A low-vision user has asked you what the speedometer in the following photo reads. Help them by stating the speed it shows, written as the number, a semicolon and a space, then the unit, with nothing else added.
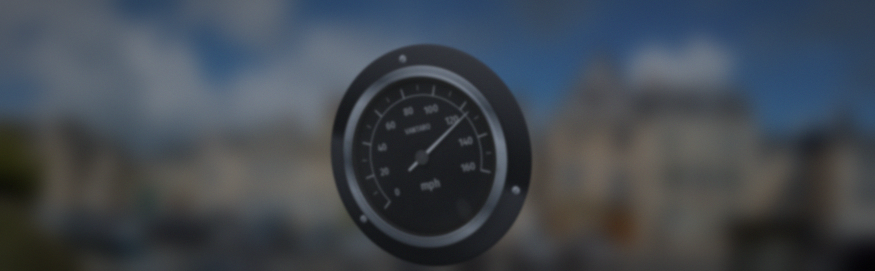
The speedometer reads 125; mph
